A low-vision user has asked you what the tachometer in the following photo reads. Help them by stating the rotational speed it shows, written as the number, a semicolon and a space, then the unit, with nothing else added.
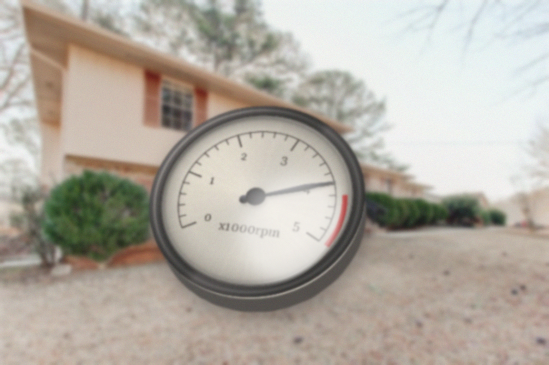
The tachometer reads 4000; rpm
